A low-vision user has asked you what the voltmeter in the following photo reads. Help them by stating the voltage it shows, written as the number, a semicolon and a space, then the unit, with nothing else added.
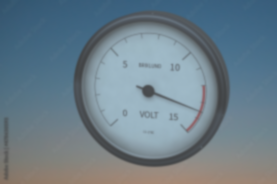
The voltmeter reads 13.5; V
